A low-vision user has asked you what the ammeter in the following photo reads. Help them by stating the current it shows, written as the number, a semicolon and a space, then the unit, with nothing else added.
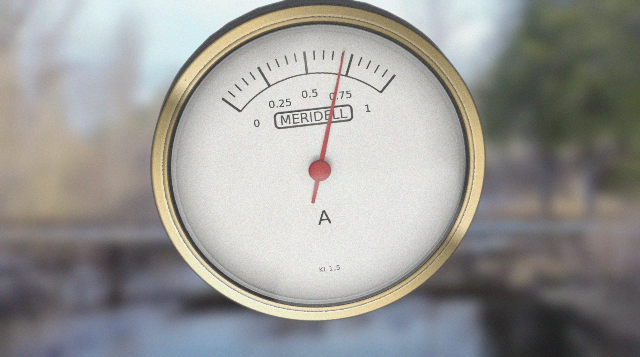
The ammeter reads 0.7; A
